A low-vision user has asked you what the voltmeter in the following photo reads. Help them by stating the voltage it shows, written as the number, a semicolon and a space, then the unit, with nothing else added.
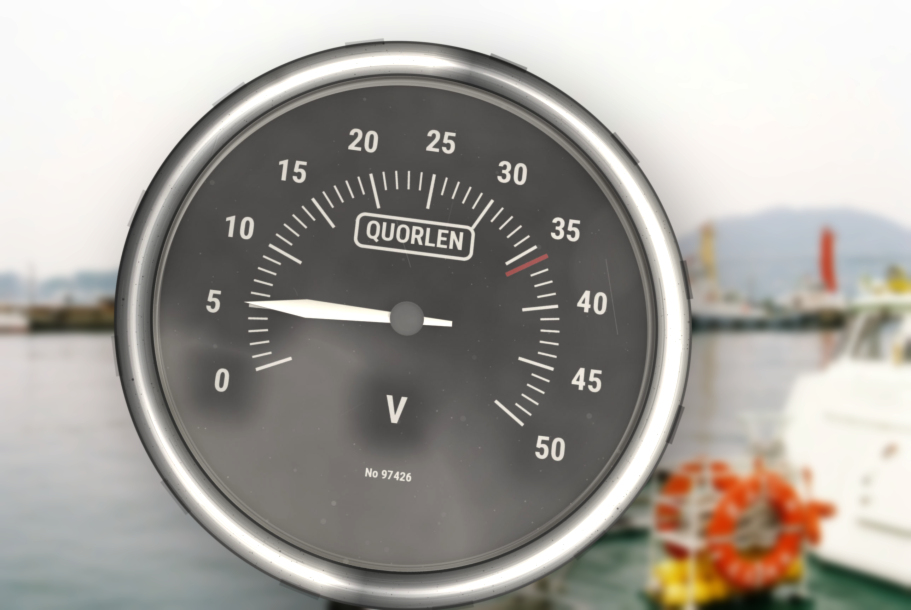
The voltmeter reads 5; V
